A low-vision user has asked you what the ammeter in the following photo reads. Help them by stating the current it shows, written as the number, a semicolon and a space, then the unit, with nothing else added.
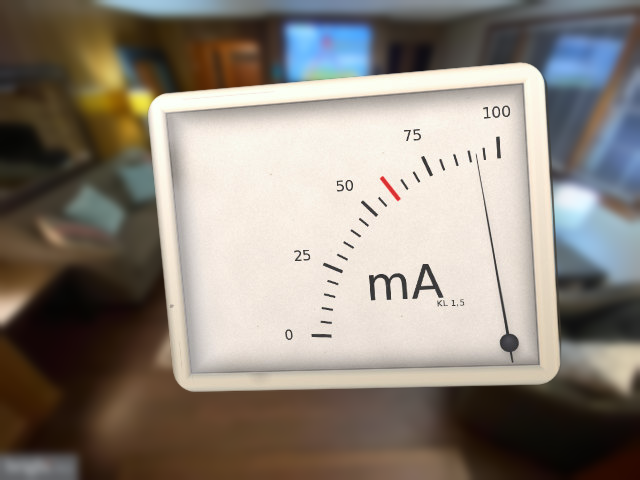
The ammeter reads 92.5; mA
